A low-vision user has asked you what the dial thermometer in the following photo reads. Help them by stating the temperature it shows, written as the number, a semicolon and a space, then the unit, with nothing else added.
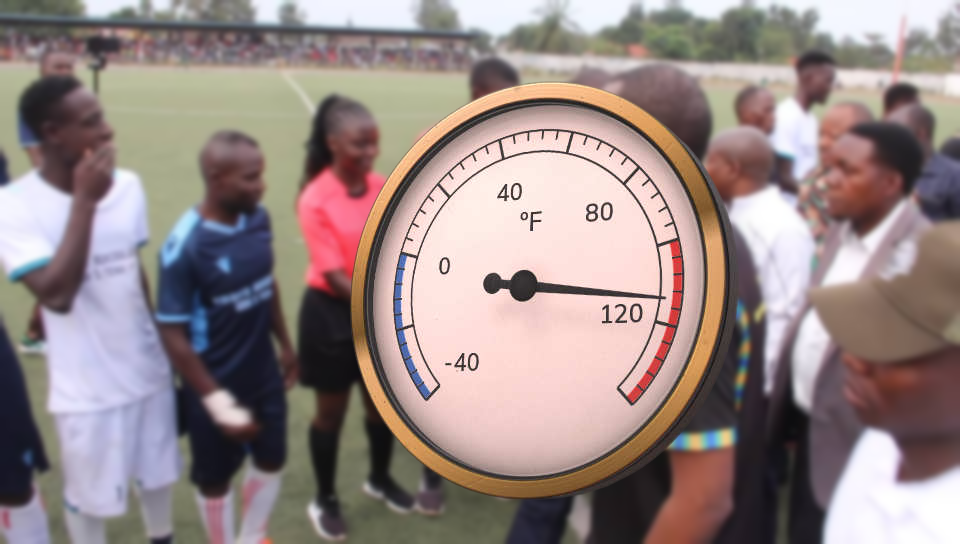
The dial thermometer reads 114; °F
